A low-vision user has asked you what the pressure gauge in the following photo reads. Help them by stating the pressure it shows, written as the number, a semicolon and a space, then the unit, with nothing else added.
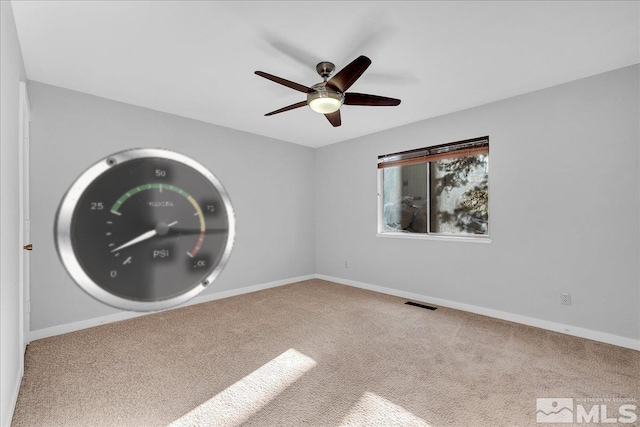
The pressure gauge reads 7.5; psi
